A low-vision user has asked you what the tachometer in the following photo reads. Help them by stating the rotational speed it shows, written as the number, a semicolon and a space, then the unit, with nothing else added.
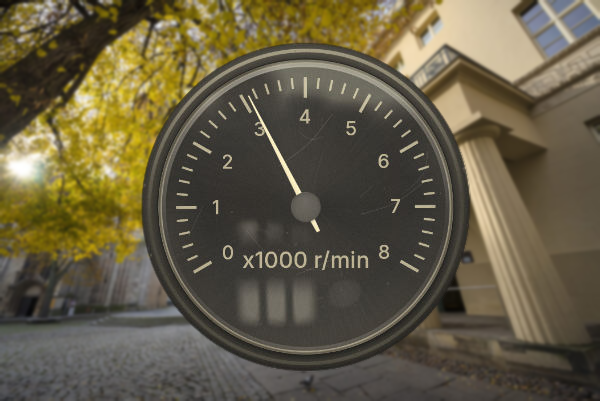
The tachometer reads 3100; rpm
